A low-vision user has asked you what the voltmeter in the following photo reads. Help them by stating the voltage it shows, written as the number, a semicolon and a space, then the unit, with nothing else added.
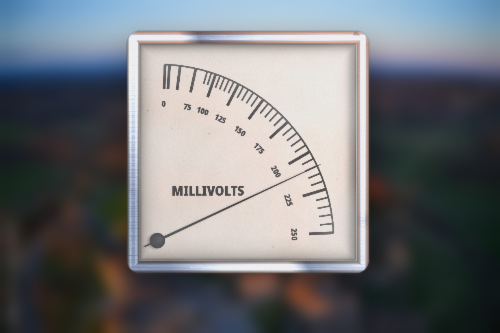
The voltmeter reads 210; mV
